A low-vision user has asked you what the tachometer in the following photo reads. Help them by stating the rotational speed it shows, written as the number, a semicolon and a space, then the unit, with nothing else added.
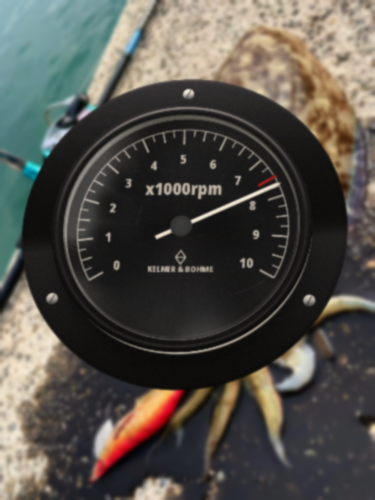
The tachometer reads 7750; rpm
